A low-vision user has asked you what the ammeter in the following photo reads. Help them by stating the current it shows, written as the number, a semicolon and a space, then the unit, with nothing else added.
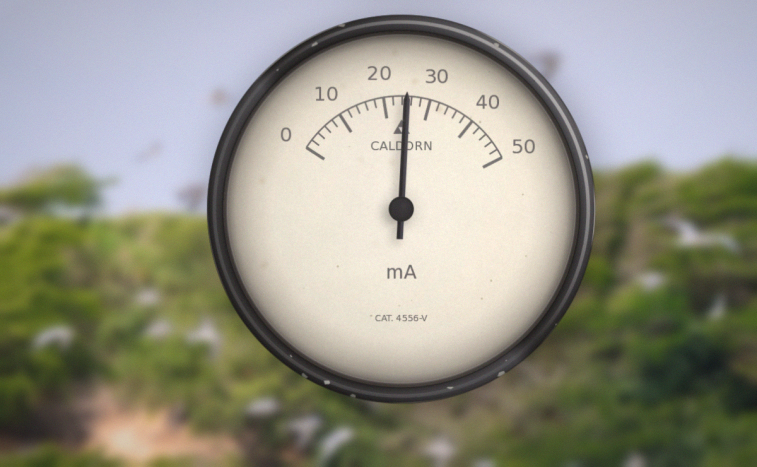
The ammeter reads 25; mA
